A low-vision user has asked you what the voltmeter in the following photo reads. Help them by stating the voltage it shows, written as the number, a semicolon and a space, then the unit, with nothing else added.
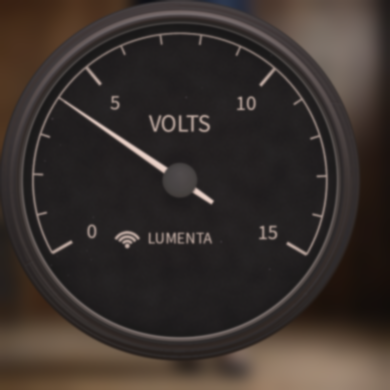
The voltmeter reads 4; V
